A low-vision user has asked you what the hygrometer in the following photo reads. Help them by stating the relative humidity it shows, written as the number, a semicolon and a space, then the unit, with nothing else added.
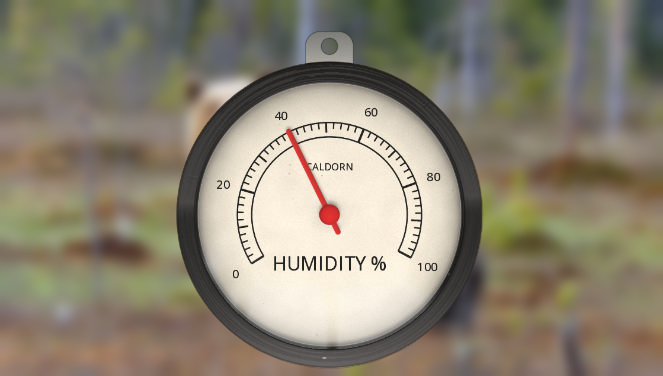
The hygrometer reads 40; %
